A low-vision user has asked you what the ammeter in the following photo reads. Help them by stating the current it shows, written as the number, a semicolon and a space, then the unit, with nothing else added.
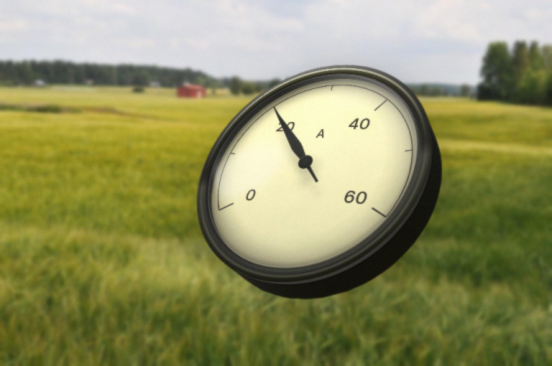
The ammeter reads 20; A
